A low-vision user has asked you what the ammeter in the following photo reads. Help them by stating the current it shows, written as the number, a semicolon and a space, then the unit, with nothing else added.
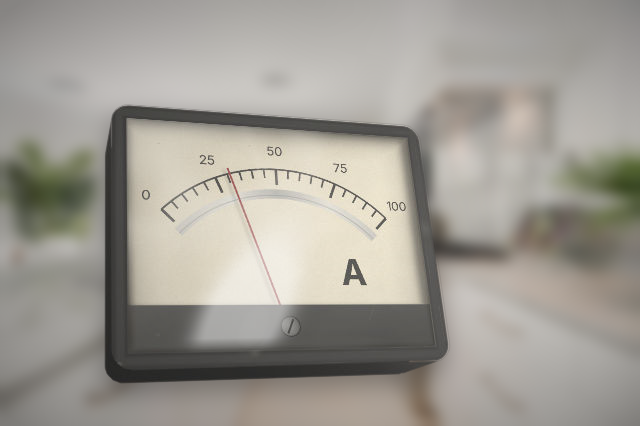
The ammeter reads 30; A
